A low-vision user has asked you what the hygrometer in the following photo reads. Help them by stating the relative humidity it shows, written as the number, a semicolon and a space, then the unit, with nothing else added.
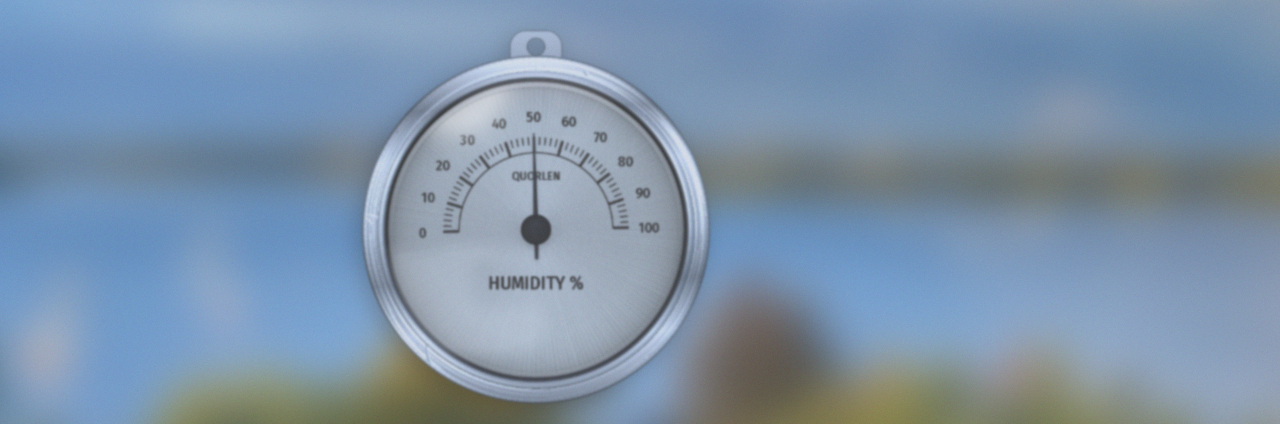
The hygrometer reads 50; %
